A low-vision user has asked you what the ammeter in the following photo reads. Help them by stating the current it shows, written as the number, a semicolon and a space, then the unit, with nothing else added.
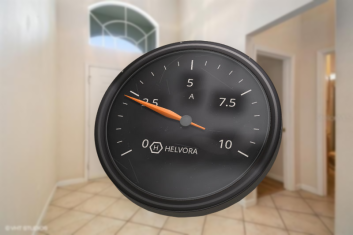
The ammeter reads 2.25; A
